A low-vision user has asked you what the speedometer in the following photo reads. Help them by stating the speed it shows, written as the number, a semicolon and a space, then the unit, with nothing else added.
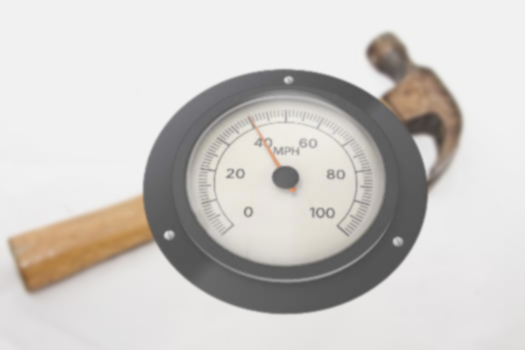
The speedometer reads 40; mph
